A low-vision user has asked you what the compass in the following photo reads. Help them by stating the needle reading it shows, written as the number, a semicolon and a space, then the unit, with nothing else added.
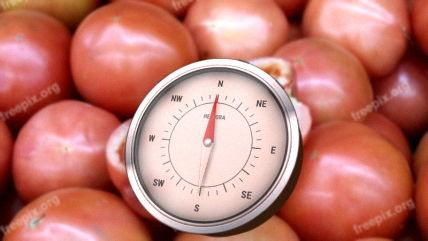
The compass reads 0; °
